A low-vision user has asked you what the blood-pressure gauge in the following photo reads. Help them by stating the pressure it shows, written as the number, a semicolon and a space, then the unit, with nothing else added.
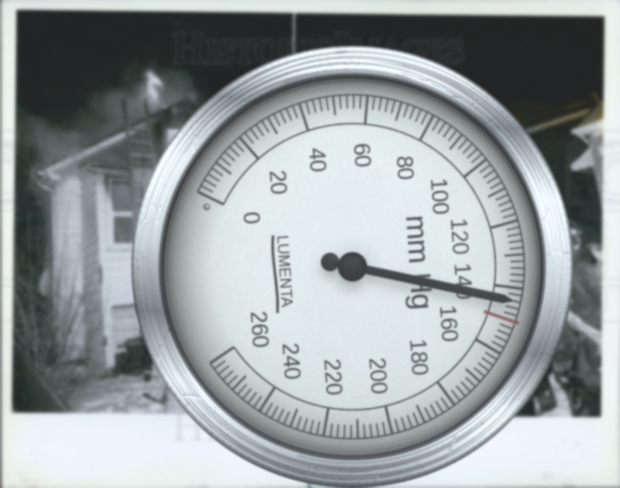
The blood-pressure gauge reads 144; mmHg
